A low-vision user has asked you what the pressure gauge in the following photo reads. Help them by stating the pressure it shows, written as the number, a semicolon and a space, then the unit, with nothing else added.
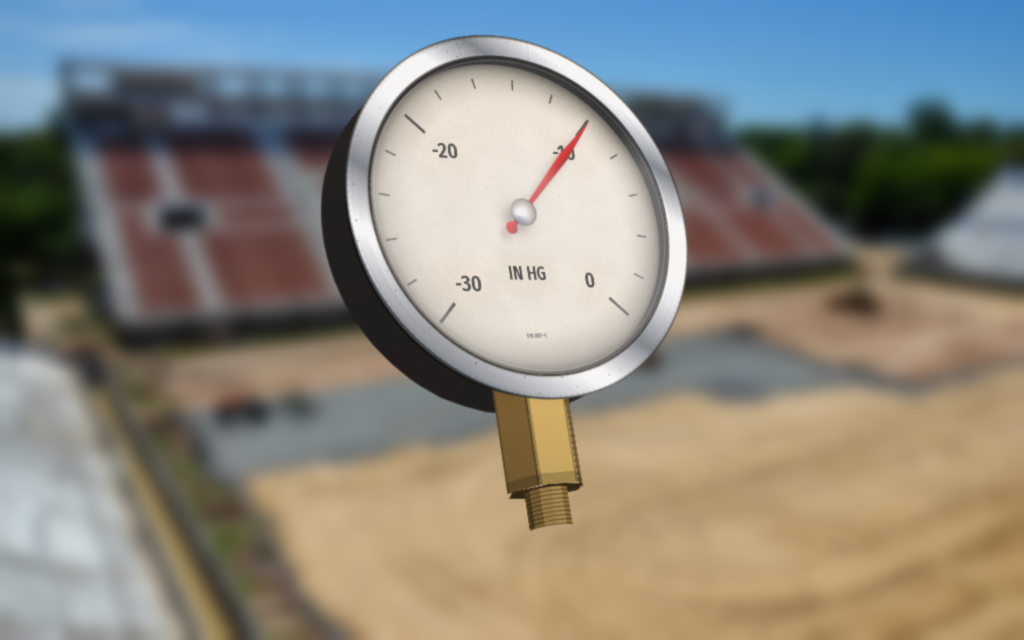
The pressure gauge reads -10; inHg
